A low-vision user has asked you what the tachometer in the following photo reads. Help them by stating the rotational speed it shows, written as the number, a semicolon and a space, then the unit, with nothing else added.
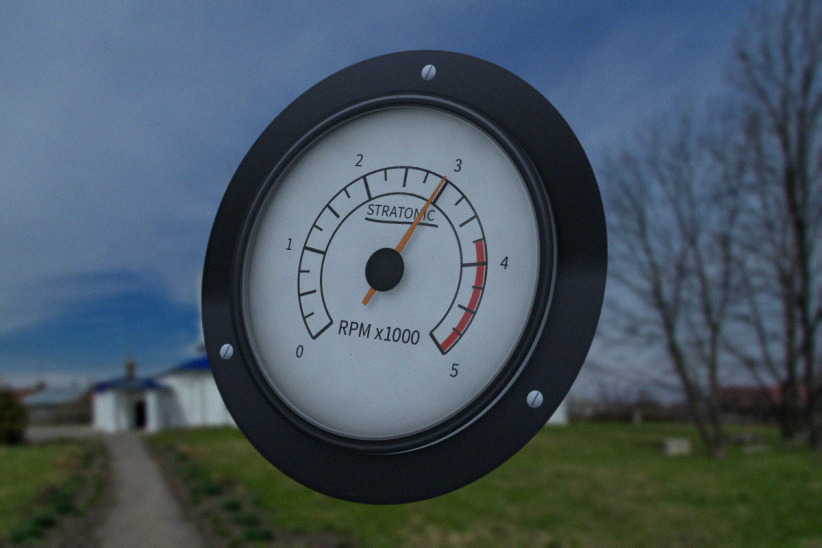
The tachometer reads 3000; rpm
